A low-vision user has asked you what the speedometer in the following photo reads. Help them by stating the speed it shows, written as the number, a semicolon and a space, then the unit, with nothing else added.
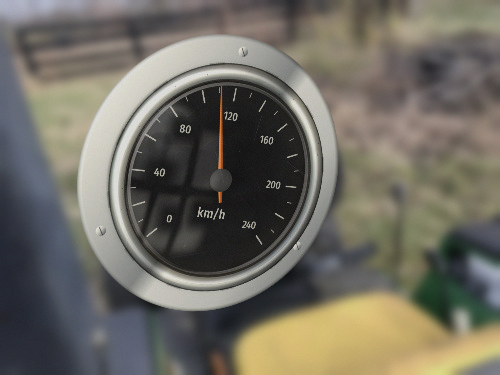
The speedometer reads 110; km/h
